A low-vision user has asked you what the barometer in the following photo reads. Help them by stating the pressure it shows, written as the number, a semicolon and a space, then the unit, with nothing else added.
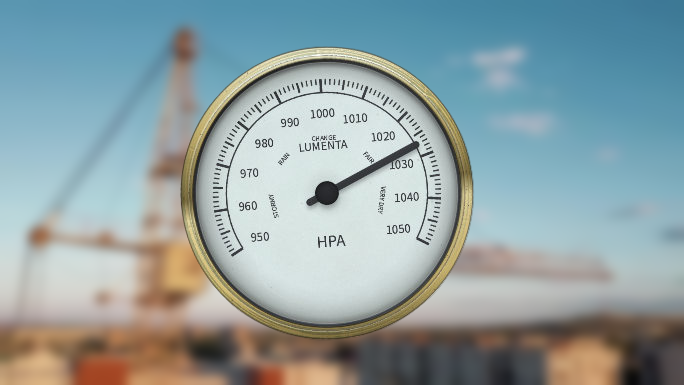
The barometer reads 1027; hPa
